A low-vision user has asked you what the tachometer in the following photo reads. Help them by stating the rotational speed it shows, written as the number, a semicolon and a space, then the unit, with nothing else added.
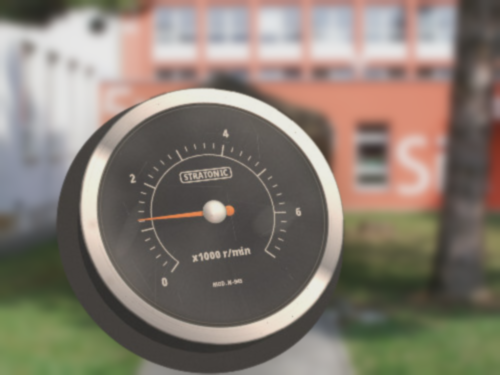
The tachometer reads 1200; rpm
